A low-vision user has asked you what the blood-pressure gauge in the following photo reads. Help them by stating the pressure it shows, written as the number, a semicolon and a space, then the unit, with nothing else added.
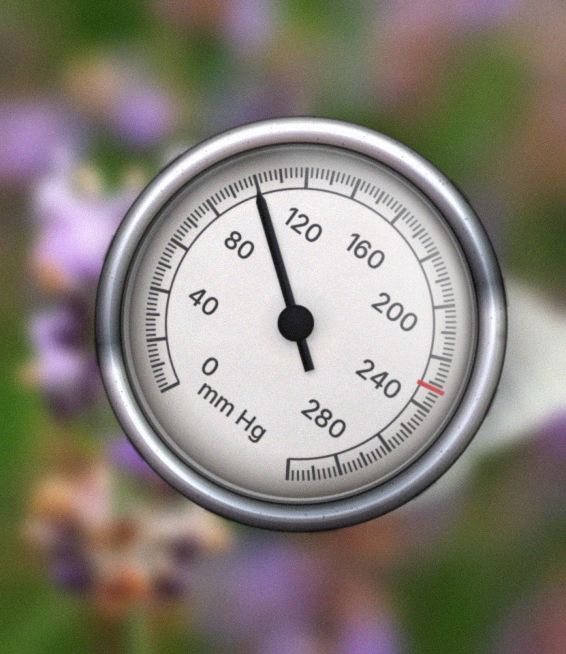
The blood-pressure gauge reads 100; mmHg
